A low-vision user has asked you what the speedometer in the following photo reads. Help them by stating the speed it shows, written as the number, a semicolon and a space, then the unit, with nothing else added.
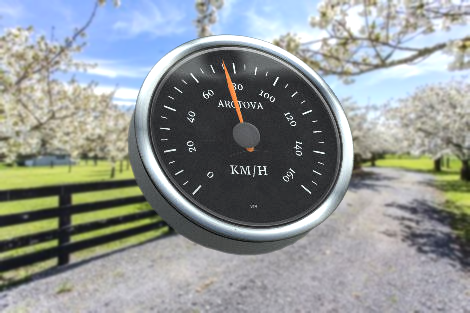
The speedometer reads 75; km/h
